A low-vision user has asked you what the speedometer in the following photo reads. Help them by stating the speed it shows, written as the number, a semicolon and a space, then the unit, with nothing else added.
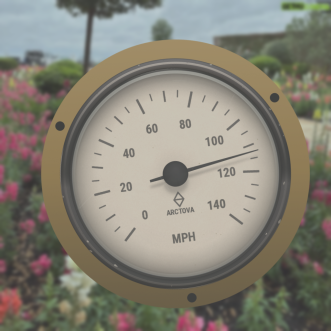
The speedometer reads 112.5; mph
